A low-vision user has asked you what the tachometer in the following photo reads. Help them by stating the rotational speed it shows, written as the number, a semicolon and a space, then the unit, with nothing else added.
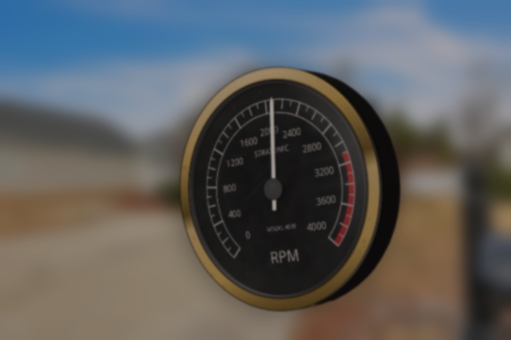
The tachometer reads 2100; rpm
